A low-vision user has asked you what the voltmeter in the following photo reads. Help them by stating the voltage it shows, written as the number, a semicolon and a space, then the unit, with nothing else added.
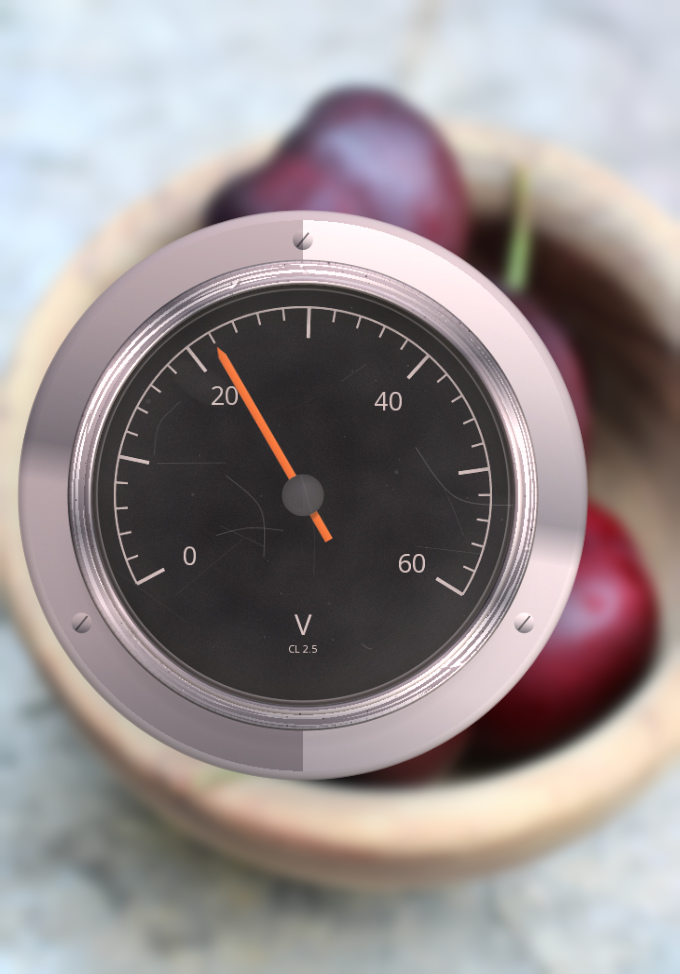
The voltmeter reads 22; V
